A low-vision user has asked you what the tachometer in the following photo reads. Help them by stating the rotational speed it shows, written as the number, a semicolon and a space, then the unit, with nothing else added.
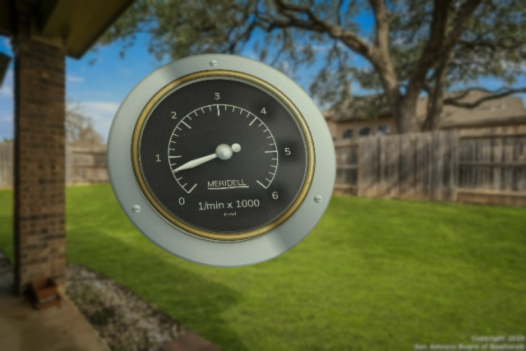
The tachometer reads 600; rpm
